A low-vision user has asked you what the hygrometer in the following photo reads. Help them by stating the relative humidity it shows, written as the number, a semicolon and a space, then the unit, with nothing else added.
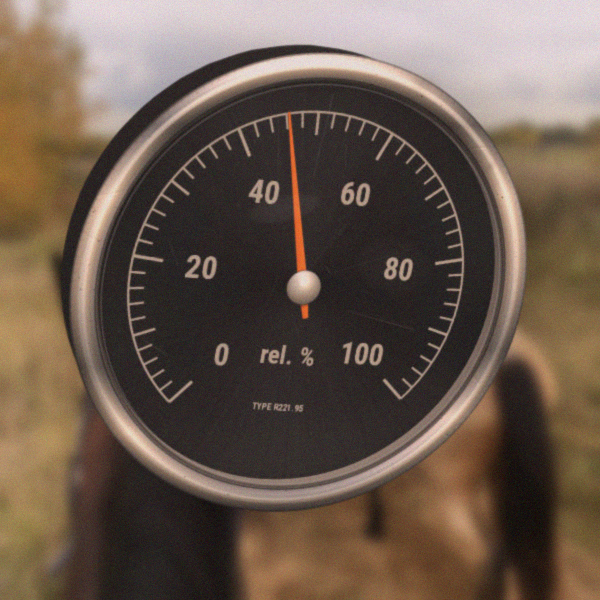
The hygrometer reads 46; %
